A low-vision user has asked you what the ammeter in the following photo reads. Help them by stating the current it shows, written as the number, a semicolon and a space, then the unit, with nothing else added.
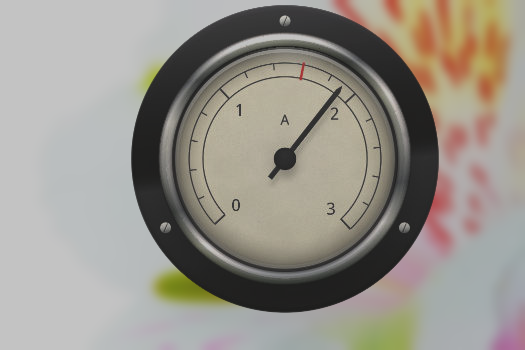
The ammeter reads 1.9; A
